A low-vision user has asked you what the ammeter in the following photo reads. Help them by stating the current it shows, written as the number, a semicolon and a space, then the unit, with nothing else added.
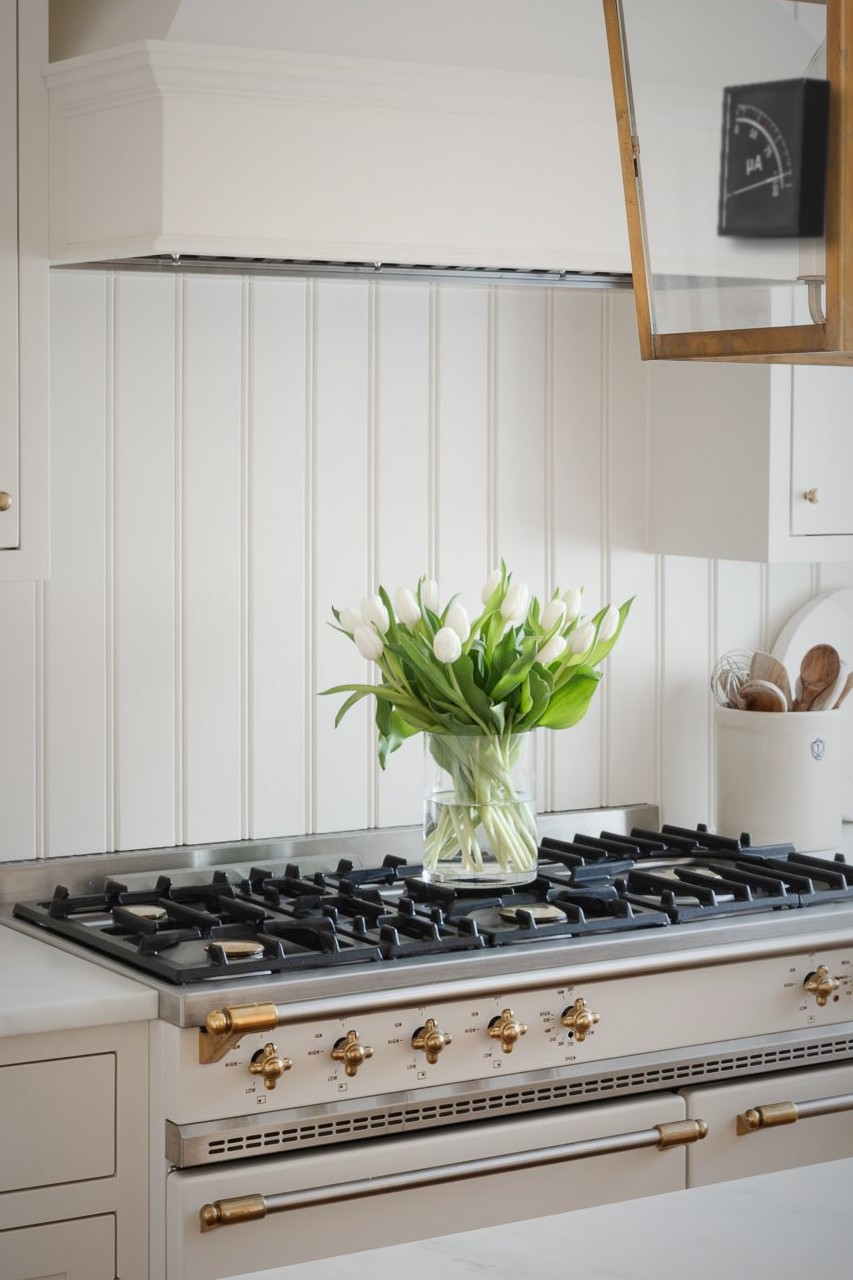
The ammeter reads 95; µA
